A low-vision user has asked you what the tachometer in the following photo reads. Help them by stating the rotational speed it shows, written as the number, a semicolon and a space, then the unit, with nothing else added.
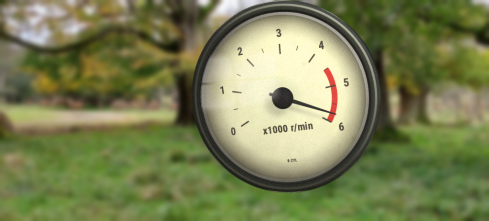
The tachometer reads 5750; rpm
